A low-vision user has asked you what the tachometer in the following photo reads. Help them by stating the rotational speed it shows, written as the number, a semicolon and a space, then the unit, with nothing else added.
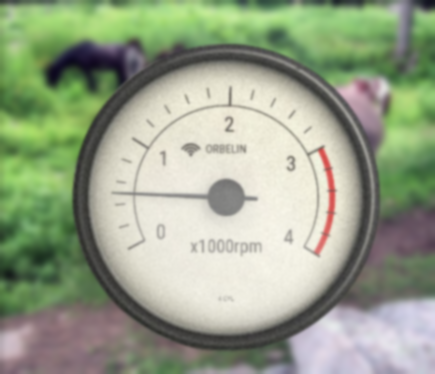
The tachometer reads 500; rpm
